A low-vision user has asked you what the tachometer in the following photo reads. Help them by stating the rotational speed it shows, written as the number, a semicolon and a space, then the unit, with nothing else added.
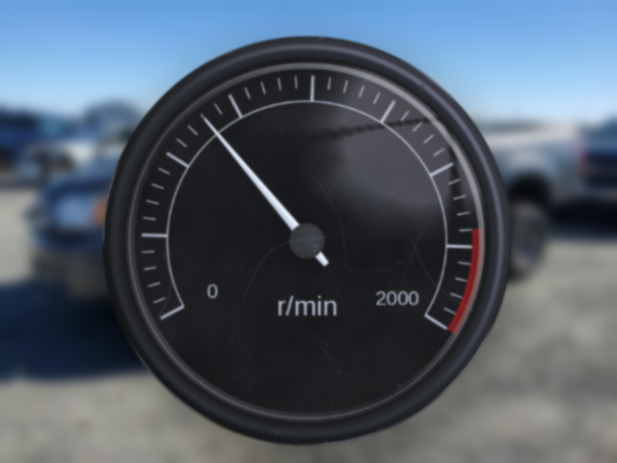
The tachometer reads 650; rpm
